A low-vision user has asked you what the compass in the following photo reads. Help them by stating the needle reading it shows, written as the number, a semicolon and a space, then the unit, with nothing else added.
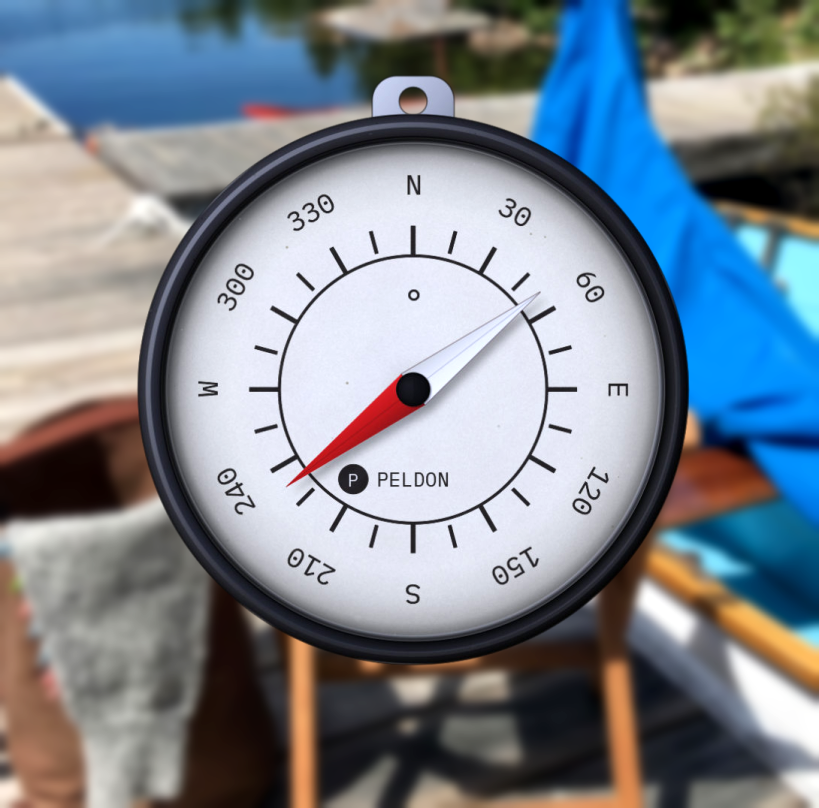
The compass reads 232.5; °
